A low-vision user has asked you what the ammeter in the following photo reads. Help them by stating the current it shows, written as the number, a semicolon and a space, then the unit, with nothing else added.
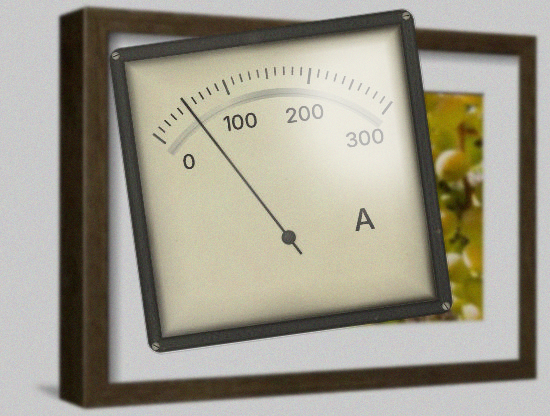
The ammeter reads 50; A
